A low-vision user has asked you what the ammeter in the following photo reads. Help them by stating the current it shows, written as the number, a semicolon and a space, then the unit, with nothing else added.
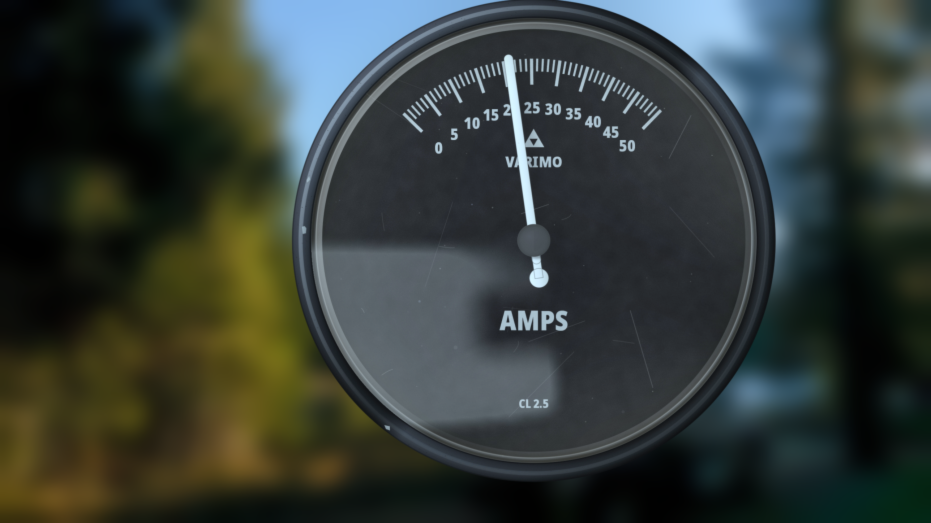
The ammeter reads 21; A
